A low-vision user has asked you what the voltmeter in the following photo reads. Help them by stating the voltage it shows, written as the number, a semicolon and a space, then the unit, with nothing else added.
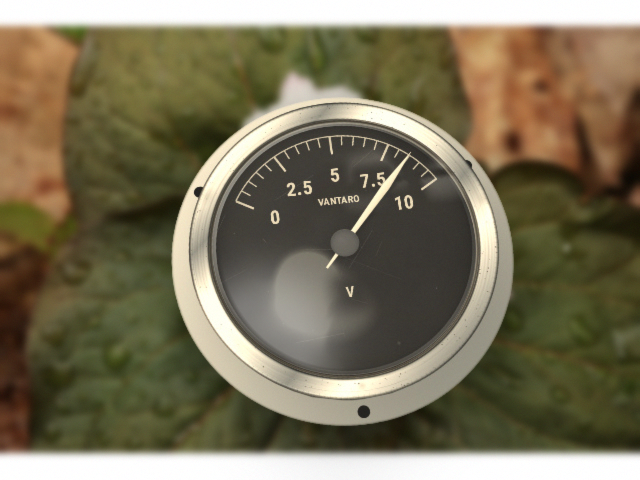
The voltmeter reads 8.5; V
